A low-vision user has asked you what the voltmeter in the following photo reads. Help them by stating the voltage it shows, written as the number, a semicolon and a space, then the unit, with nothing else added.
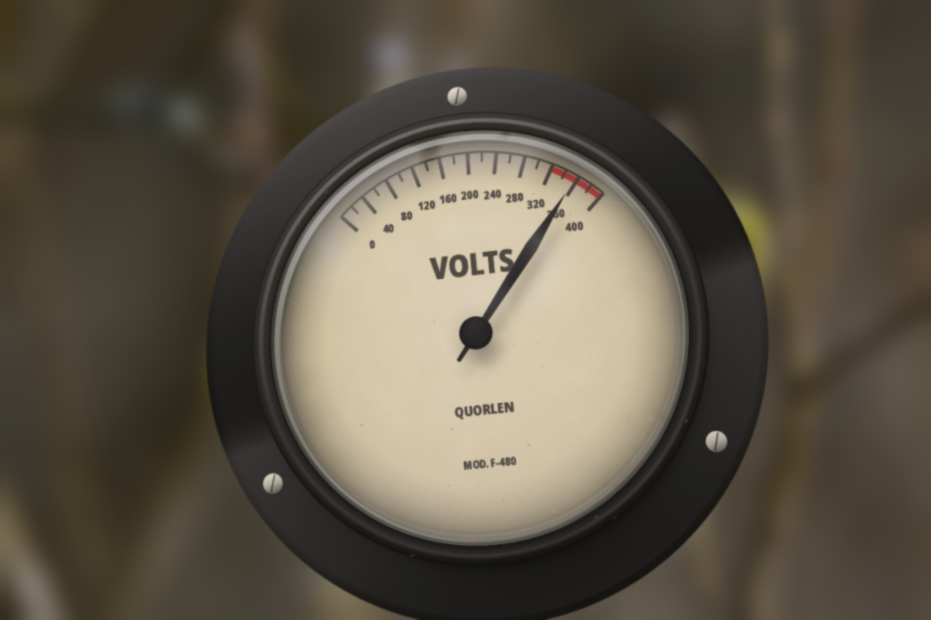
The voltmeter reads 360; V
